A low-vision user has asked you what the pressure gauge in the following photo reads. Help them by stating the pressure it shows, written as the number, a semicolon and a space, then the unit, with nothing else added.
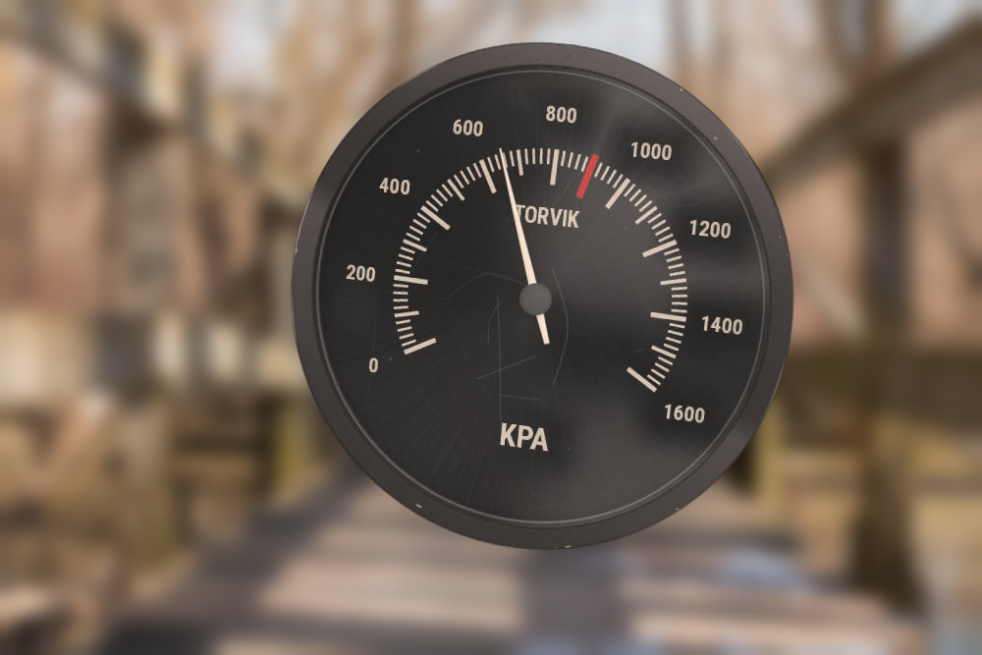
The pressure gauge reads 660; kPa
